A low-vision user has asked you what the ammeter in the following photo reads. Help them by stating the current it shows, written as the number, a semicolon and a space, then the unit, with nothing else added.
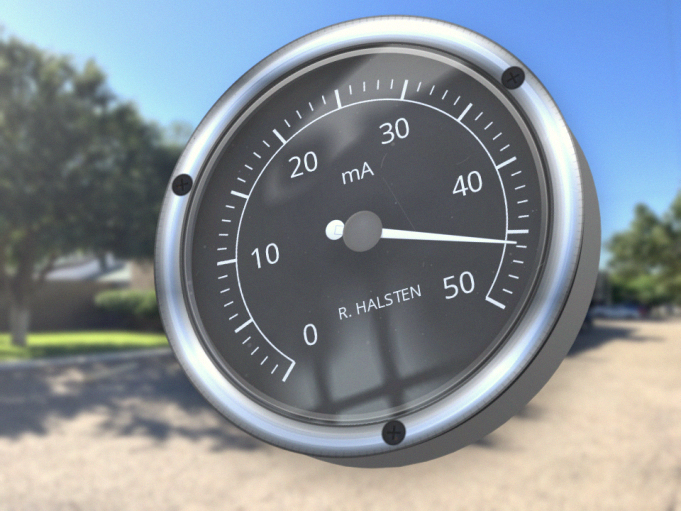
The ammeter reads 46; mA
